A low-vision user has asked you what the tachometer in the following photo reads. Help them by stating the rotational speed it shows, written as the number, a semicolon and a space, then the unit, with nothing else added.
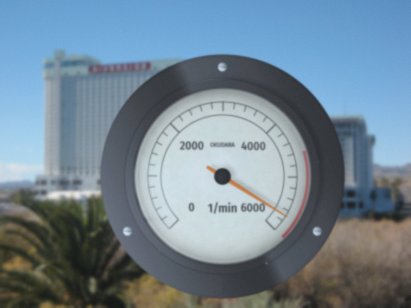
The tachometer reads 5700; rpm
